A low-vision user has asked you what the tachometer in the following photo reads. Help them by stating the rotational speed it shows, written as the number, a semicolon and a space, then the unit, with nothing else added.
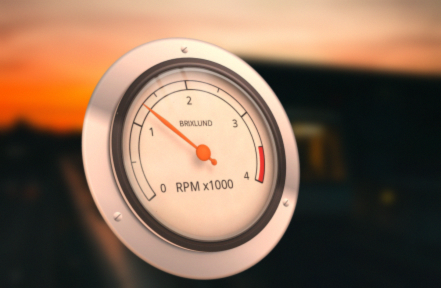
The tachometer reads 1250; rpm
